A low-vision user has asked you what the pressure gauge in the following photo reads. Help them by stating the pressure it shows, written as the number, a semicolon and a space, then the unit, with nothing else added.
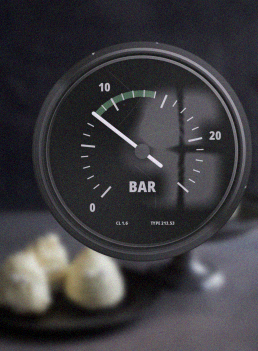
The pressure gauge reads 8; bar
